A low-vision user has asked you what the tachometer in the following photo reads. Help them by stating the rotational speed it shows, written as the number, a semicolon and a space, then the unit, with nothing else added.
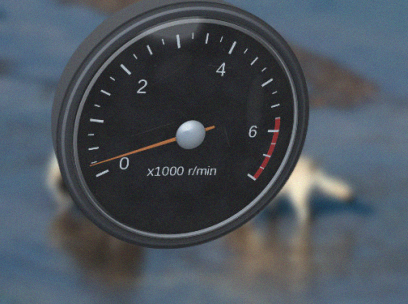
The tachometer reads 250; rpm
